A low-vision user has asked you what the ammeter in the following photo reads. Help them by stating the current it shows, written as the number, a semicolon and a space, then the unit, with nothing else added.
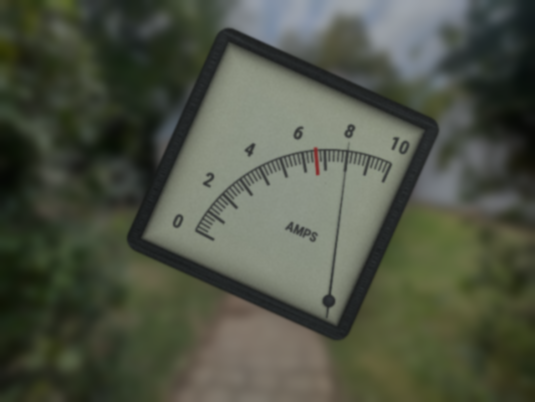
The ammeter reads 8; A
